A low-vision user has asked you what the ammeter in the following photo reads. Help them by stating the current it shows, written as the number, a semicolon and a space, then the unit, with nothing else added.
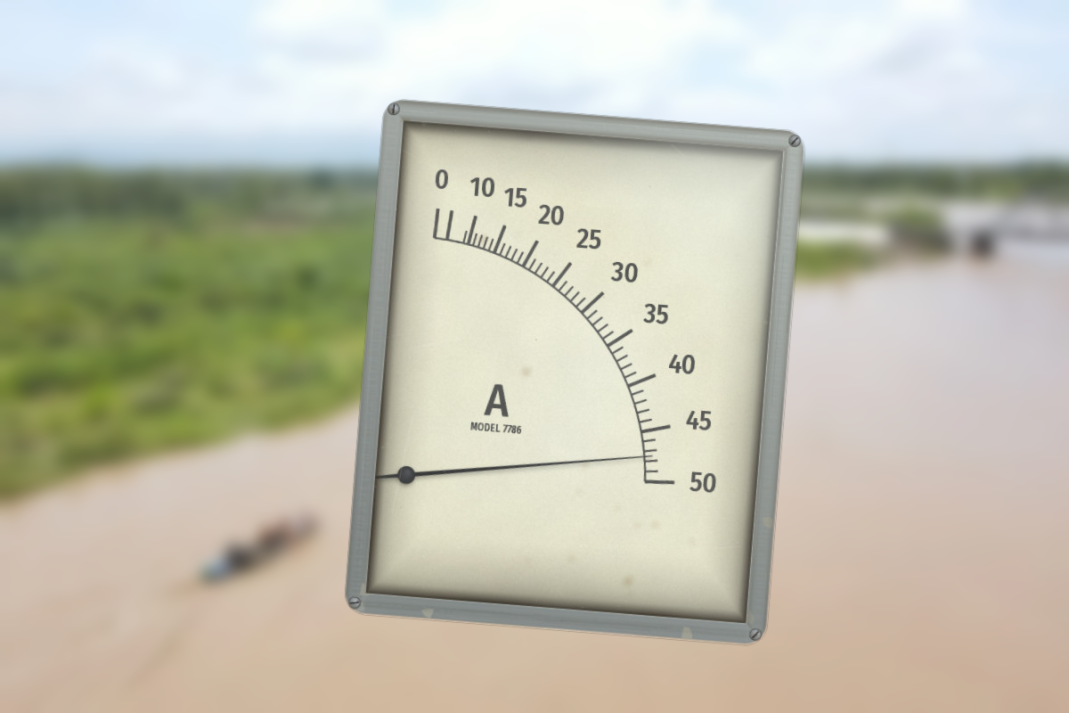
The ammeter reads 47.5; A
